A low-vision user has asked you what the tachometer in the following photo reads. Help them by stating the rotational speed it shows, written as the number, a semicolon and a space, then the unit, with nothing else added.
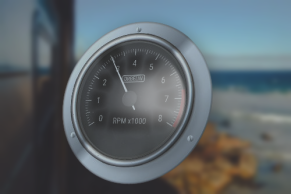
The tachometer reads 3000; rpm
